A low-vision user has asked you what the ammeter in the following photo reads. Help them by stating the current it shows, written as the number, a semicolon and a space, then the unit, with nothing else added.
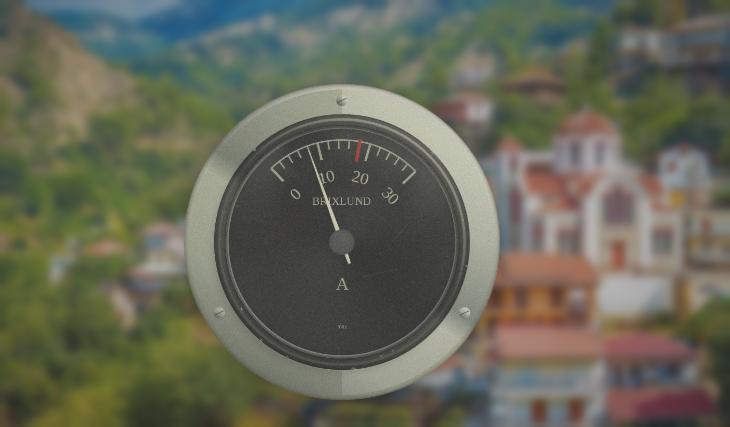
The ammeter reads 8; A
